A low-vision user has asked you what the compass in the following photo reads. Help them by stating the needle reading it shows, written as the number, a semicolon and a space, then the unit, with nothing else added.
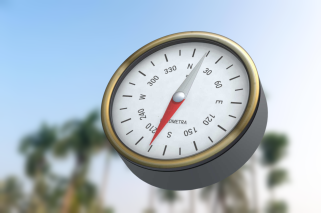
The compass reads 195; °
